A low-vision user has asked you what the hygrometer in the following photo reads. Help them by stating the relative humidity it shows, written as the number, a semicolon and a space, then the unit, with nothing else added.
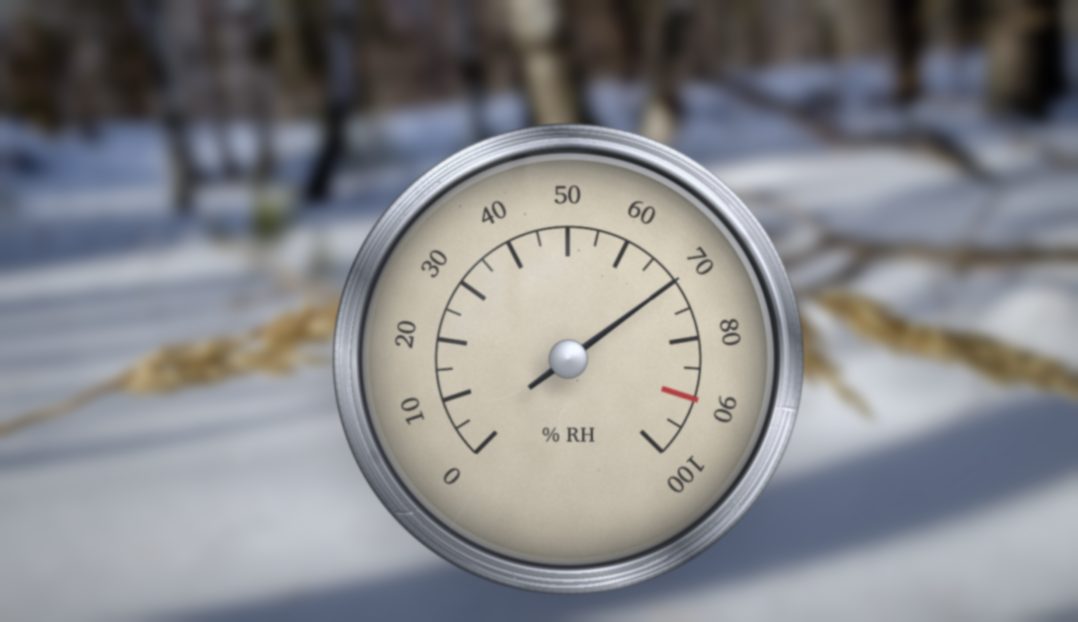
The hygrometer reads 70; %
